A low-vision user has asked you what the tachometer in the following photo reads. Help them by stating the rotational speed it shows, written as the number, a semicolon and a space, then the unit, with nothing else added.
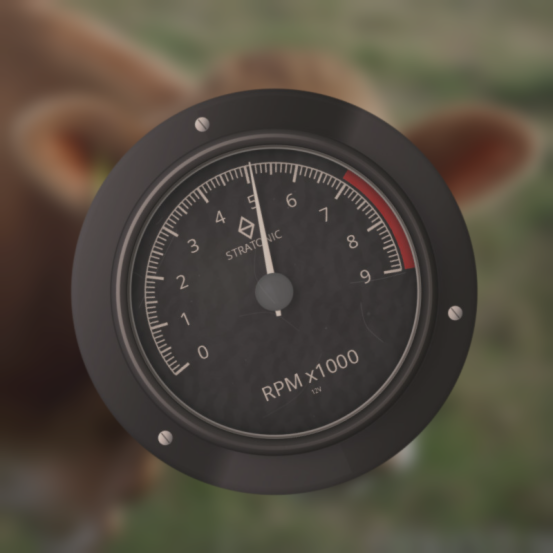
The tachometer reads 5100; rpm
